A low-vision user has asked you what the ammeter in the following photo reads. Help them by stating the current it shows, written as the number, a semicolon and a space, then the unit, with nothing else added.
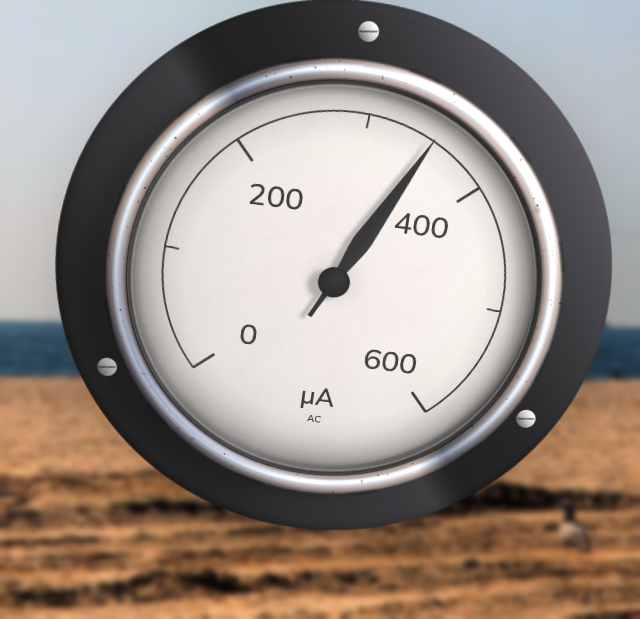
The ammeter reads 350; µA
